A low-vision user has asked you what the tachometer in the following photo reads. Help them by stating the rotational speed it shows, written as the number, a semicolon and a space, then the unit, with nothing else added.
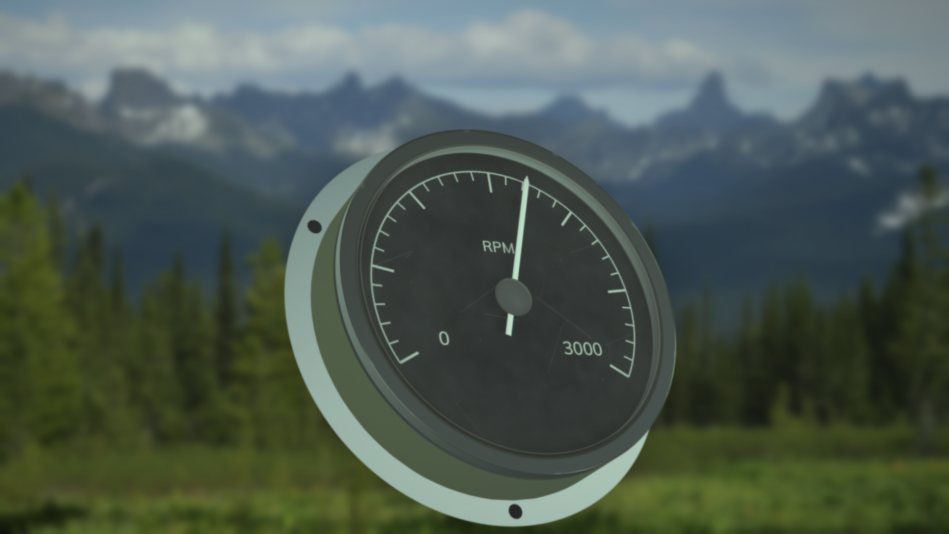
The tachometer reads 1700; rpm
